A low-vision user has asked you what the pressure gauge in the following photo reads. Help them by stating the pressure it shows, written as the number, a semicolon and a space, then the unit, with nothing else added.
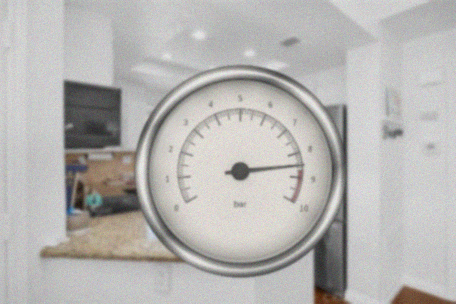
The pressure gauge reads 8.5; bar
